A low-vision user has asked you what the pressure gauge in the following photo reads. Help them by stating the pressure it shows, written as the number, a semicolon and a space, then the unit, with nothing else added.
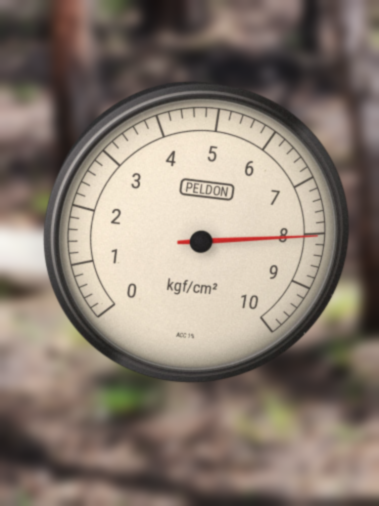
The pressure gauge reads 8; kg/cm²
